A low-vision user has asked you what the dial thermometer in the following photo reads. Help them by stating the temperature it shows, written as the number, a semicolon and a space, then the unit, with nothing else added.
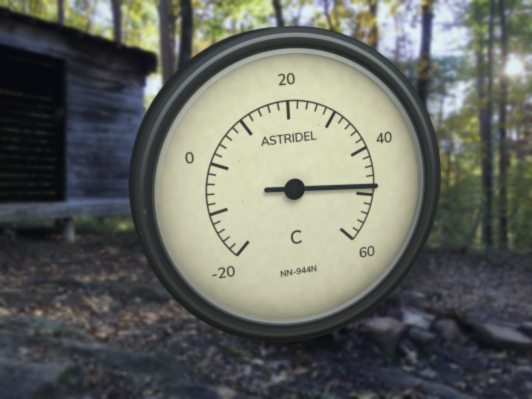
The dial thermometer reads 48; °C
